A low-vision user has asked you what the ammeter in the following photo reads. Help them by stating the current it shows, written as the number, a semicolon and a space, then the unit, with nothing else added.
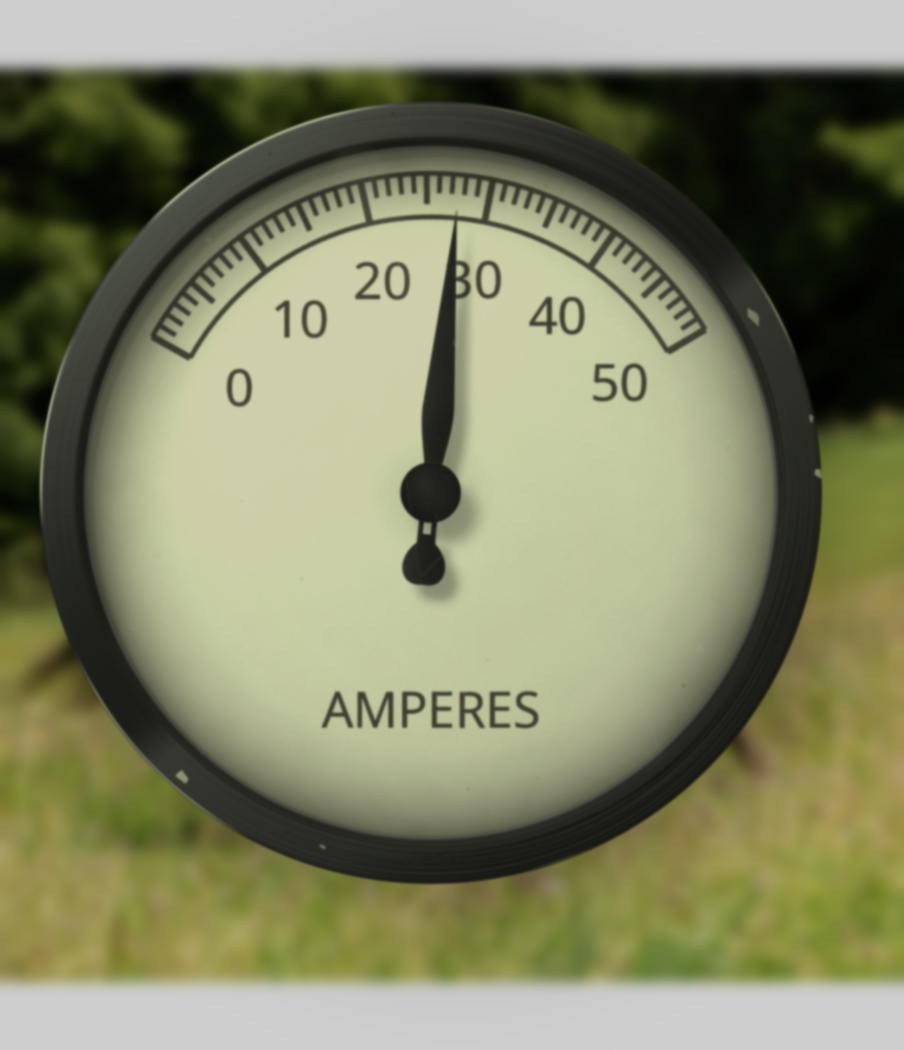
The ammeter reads 27.5; A
